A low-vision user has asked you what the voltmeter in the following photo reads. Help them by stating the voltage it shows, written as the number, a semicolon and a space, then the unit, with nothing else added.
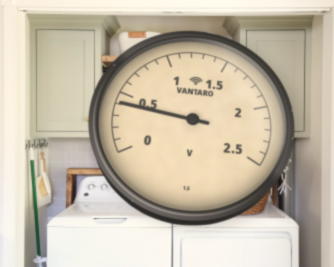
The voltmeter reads 0.4; V
